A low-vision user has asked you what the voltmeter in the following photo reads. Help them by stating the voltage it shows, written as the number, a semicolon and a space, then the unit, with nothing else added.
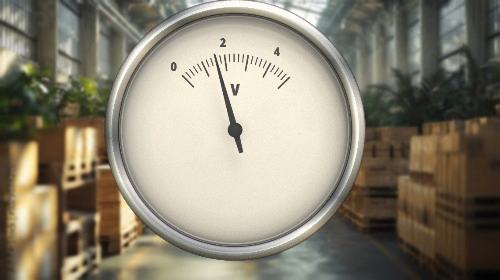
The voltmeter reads 1.6; V
